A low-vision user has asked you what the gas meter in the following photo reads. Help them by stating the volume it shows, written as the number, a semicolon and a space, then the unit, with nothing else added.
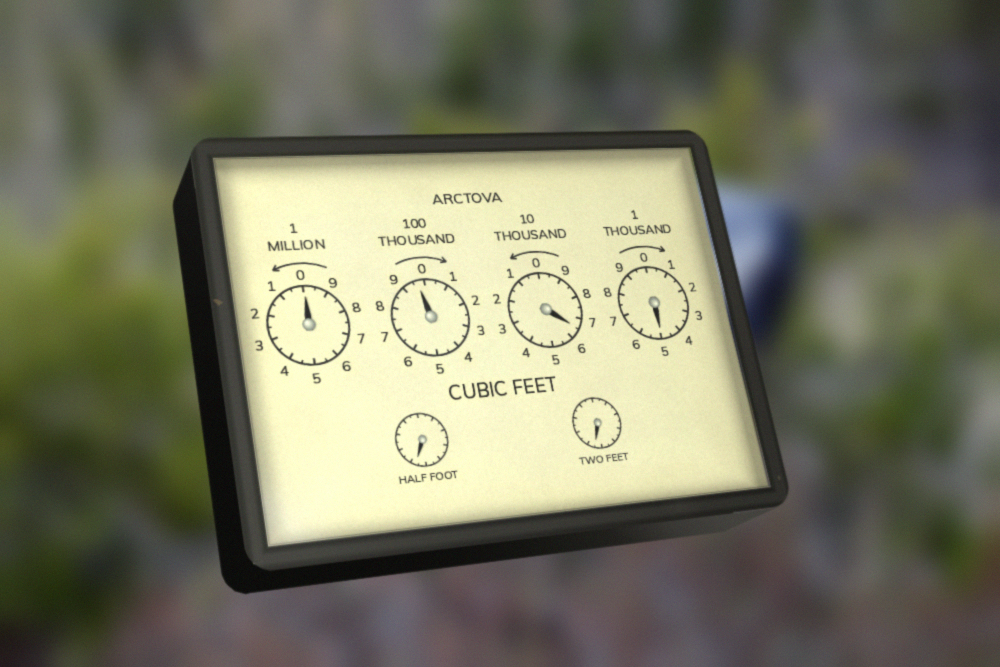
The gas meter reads 996500; ft³
